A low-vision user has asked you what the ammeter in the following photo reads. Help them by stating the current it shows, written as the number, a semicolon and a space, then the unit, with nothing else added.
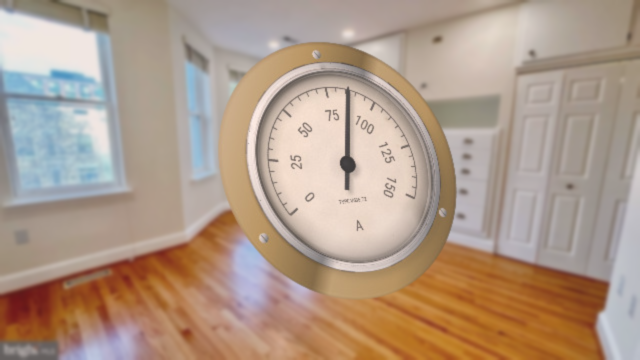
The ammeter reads 85; A
